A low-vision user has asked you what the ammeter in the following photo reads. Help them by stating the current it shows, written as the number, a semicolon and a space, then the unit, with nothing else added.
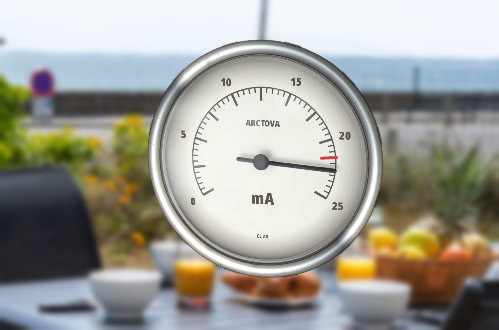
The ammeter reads 22.5; mA
